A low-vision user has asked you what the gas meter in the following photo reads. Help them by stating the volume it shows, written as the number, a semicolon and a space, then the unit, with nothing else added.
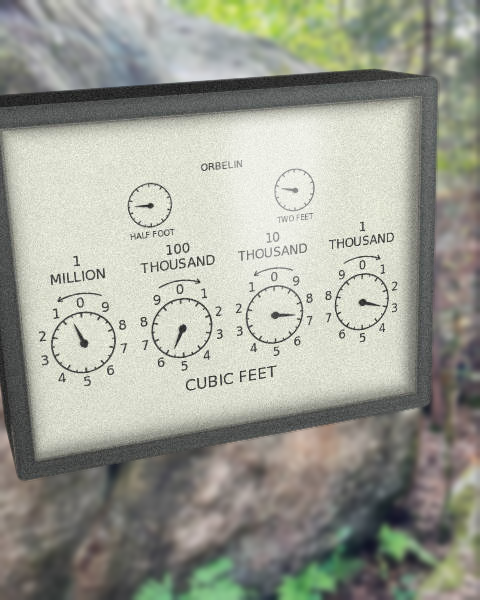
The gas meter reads 57300; ft³
